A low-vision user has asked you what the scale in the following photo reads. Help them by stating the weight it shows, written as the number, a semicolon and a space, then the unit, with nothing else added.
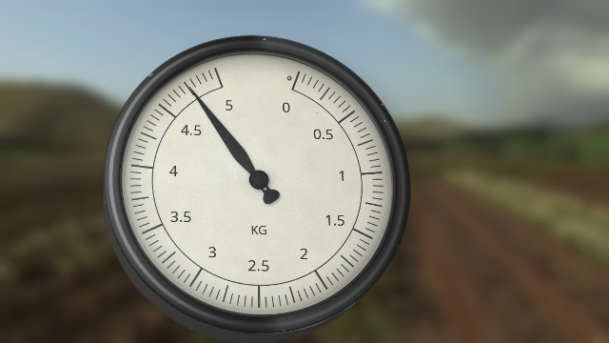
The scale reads 4.75; kg
